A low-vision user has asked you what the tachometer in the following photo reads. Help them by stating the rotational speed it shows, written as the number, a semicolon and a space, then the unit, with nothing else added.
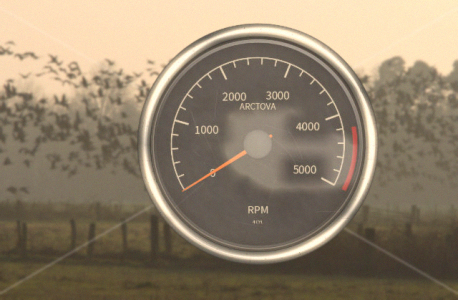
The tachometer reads 0; rpm
